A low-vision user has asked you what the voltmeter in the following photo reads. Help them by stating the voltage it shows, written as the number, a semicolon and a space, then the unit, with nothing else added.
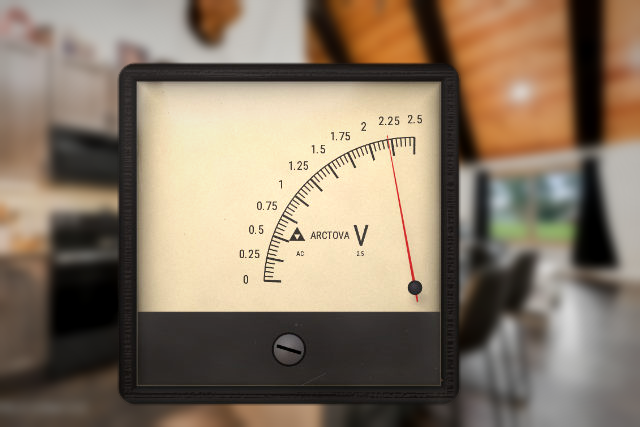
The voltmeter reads 2.2; V
